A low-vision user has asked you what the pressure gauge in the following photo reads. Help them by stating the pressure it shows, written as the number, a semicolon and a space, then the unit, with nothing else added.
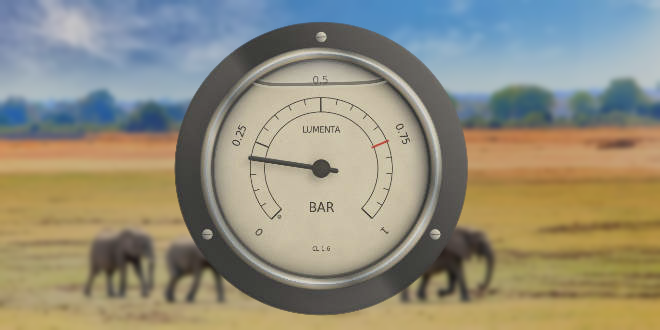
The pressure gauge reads 0.2; bar
